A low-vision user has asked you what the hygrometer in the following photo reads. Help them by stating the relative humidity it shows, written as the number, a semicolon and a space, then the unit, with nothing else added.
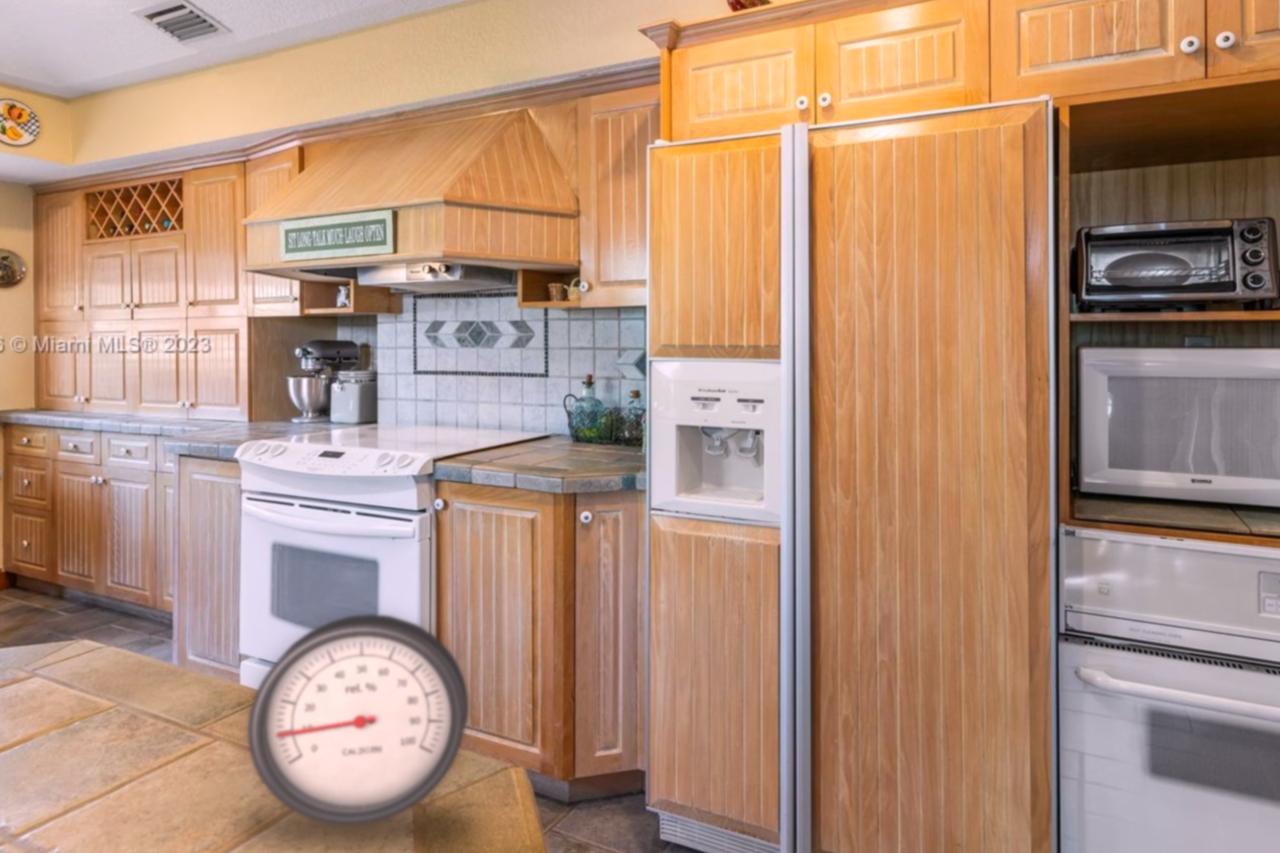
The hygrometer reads 10; %
